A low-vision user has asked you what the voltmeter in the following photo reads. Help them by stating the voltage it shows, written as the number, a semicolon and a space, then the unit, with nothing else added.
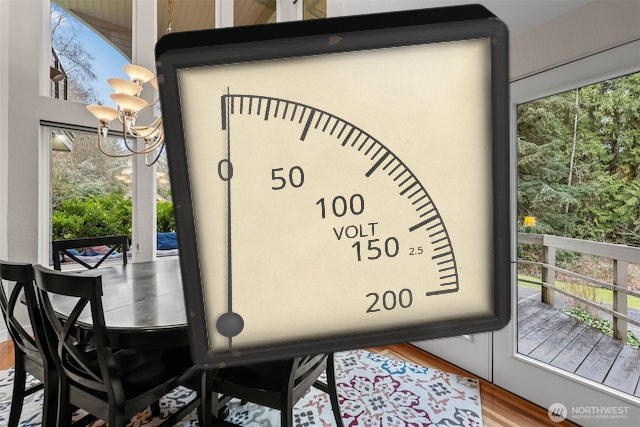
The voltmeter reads 2.5; V
